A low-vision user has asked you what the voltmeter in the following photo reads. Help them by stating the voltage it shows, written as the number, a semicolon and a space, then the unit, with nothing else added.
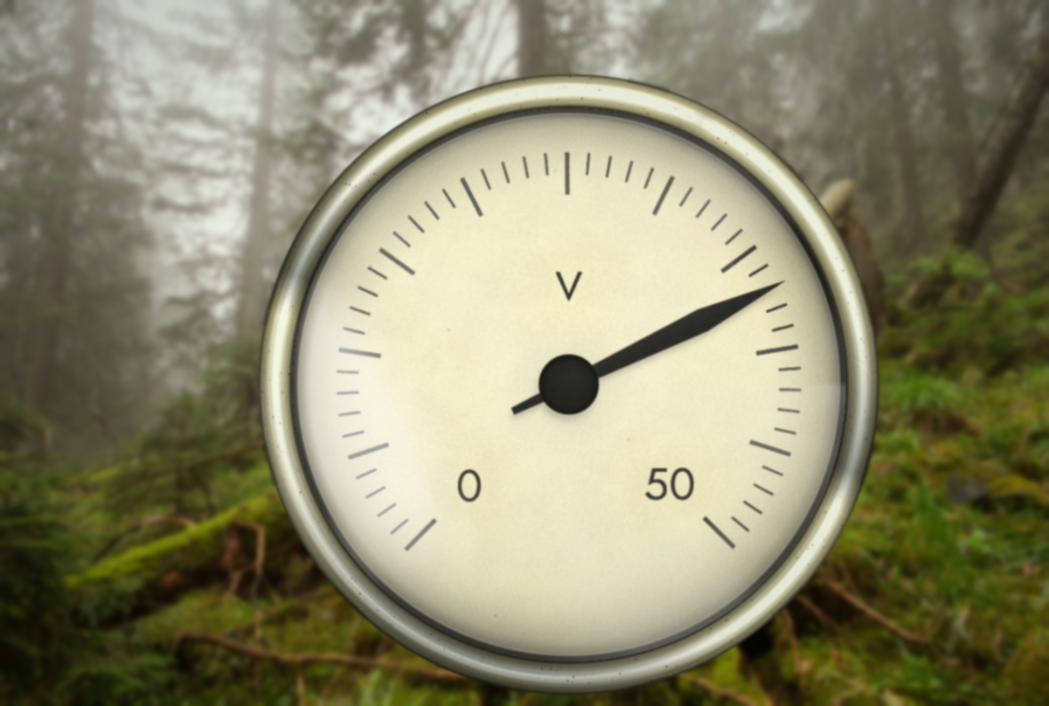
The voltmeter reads 37; V
